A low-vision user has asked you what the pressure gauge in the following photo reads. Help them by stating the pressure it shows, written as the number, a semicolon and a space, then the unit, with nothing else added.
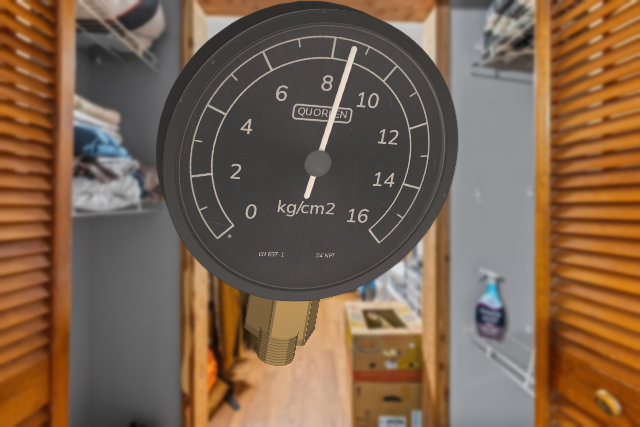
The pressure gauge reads 8.5; kg/cm²
